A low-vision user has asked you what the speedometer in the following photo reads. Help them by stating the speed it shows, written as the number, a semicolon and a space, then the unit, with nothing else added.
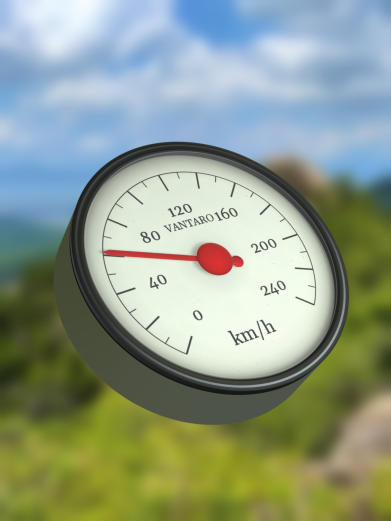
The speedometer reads 60; km/h
